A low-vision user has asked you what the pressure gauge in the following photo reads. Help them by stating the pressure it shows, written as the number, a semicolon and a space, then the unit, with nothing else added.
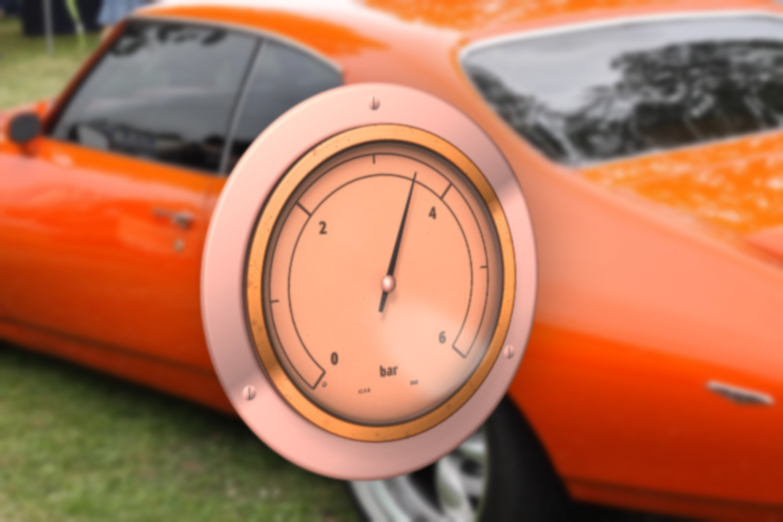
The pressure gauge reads 3.5; bar
